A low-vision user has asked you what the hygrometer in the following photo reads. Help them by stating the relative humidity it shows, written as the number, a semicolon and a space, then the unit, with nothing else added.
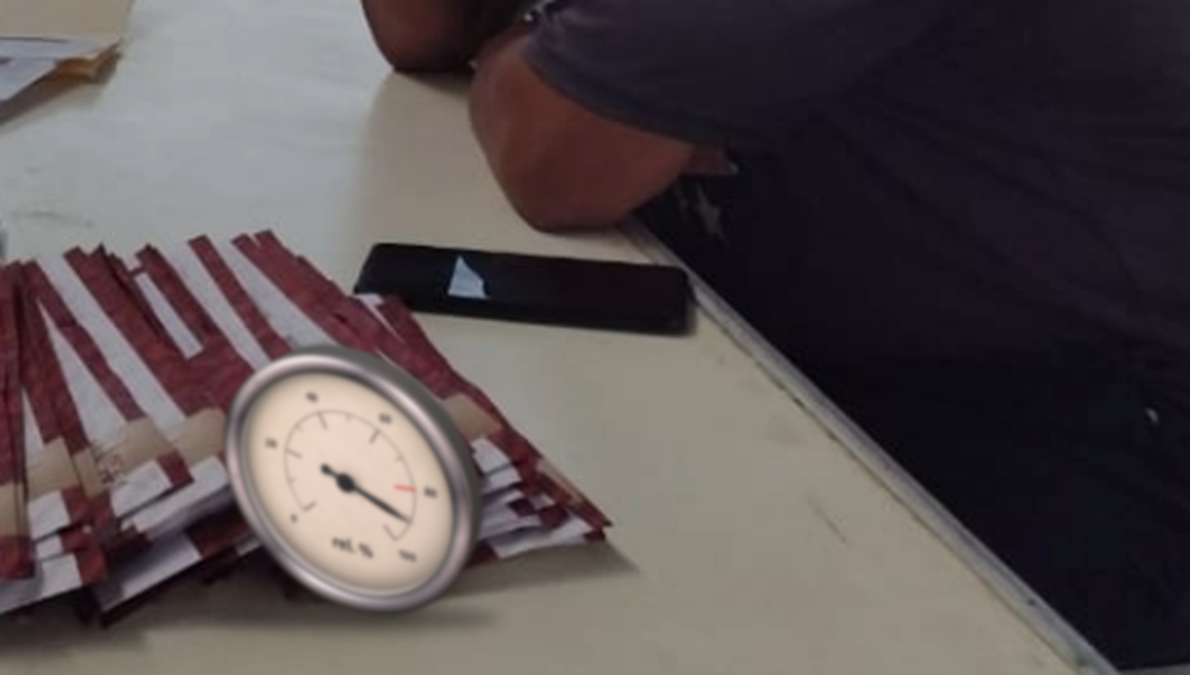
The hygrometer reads 90; %
